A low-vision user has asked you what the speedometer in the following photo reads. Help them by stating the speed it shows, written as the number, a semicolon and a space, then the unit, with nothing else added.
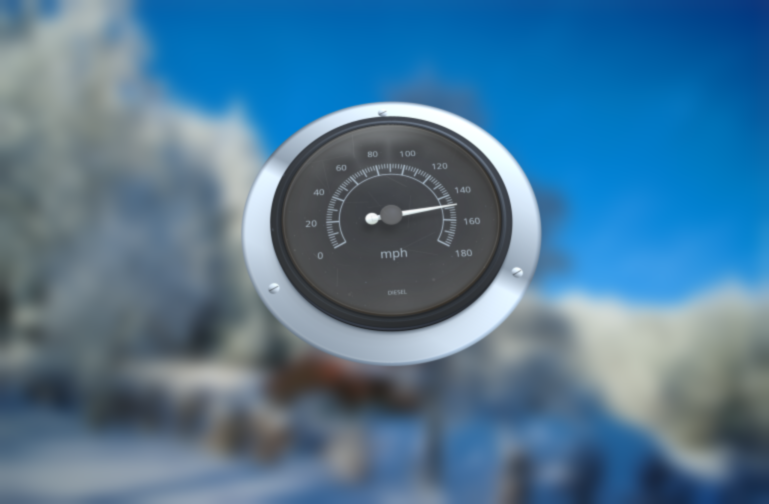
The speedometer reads 150; mph
